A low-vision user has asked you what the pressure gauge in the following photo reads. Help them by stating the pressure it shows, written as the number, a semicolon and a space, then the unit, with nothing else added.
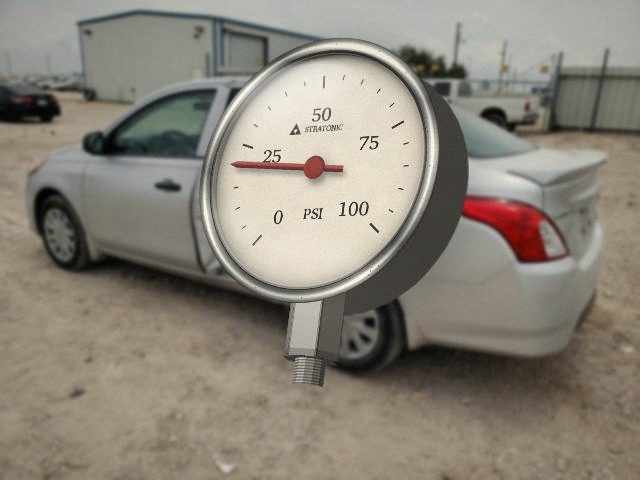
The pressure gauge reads 20; psi
